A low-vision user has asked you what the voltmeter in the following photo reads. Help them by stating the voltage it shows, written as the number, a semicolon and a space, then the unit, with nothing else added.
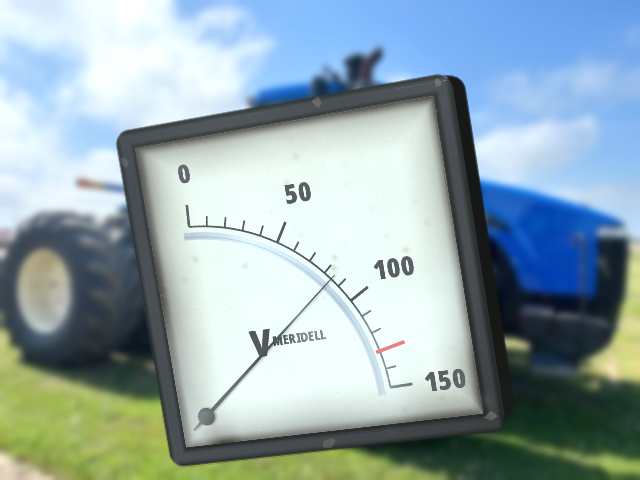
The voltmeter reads 85; V
